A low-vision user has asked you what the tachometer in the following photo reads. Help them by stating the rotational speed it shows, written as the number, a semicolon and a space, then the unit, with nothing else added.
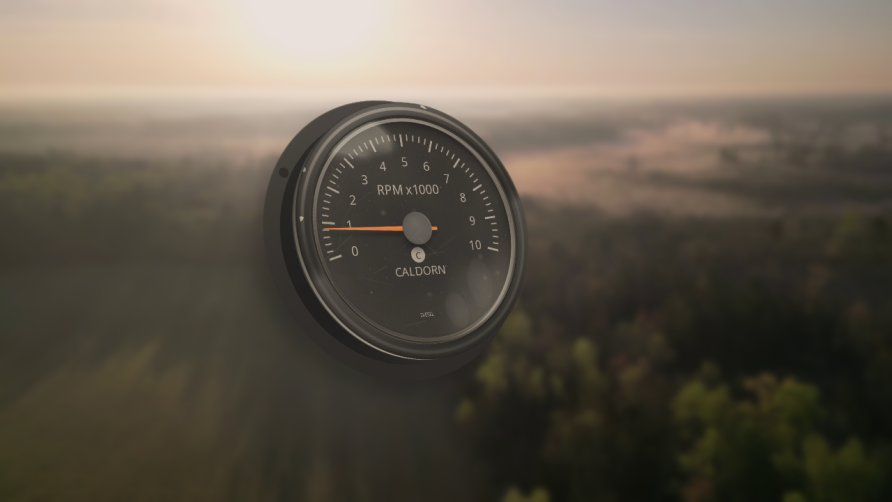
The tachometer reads 800; rpm
